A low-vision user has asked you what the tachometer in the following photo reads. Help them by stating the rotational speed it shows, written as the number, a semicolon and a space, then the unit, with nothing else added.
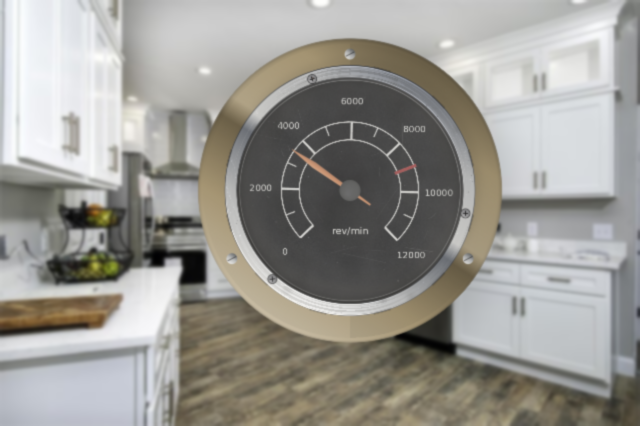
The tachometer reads 3500; rpm
